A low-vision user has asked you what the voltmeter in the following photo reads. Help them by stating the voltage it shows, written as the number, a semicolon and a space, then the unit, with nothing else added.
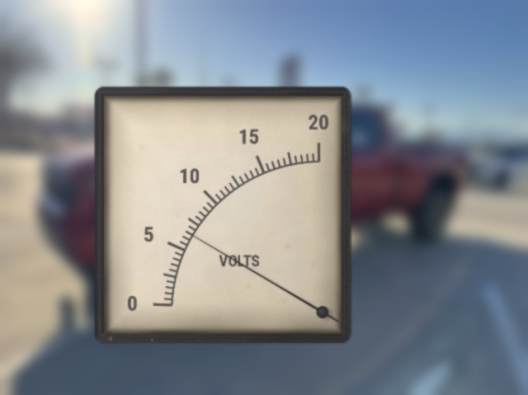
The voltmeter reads 6.5; V
